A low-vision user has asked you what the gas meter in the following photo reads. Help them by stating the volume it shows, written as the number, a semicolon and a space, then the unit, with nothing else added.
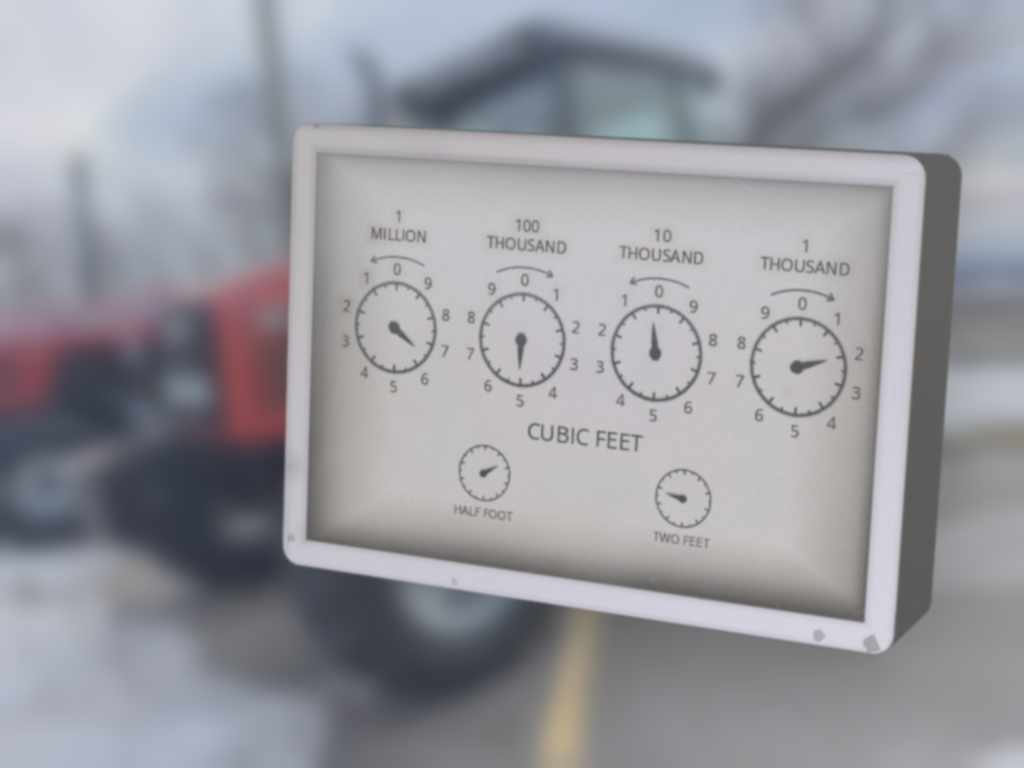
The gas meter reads 650200; ft³
